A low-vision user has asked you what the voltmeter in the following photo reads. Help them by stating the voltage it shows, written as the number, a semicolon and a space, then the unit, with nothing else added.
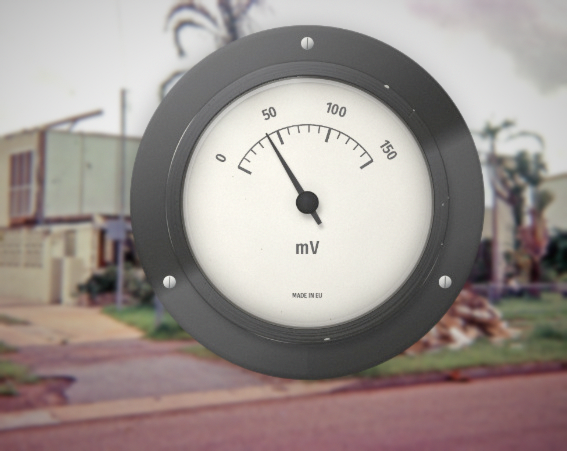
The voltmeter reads 40; mV
